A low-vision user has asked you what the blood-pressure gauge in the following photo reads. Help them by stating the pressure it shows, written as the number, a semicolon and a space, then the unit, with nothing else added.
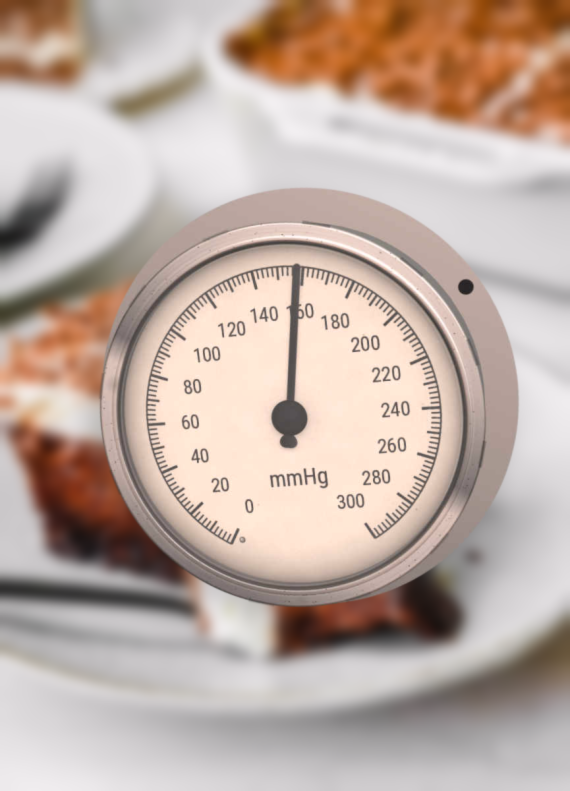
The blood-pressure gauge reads 158; mmHg
